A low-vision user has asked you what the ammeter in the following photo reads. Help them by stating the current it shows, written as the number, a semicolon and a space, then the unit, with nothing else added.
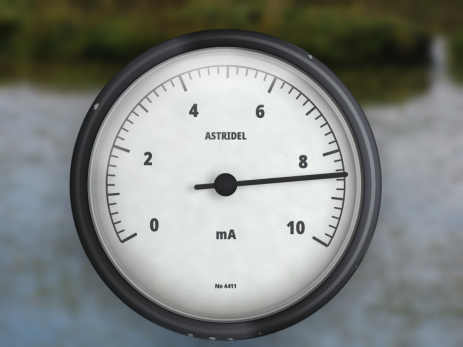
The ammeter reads 8.5; mA
